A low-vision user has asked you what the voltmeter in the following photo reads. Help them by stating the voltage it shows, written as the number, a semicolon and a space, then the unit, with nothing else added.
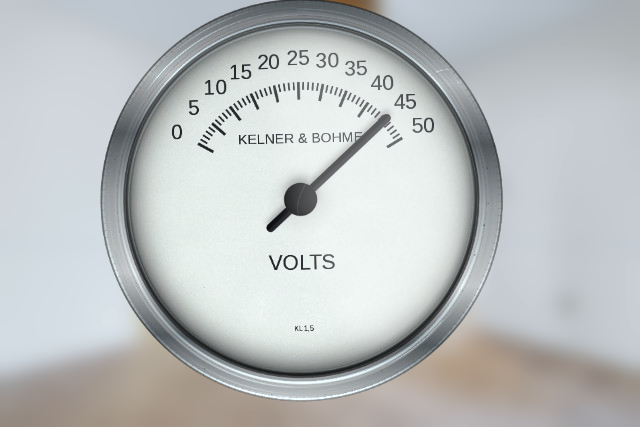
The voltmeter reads 45; V
